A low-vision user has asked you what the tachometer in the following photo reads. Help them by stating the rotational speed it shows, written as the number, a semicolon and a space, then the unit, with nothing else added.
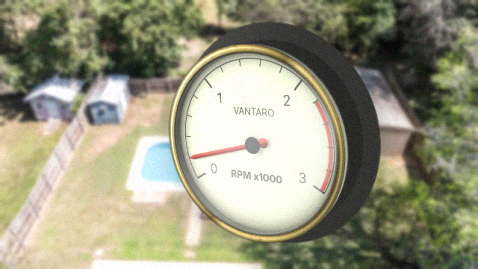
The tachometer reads 200; rpm
